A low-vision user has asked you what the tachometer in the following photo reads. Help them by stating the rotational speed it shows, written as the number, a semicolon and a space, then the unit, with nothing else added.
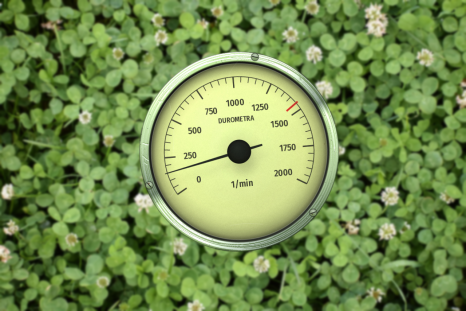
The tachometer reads 150; rpm
